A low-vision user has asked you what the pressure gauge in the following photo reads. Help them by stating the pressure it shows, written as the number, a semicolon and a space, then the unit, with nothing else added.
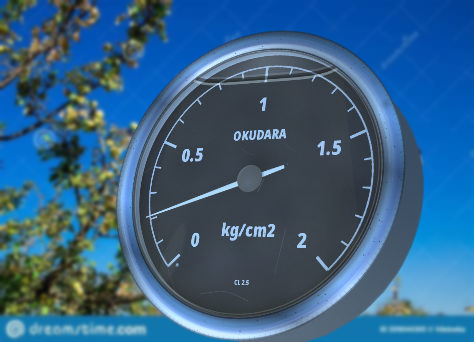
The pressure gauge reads 0.2; kg/cm²
